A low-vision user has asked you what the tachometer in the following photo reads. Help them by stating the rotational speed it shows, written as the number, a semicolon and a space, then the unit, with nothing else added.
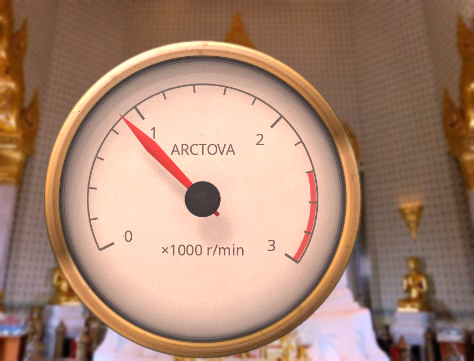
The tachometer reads 900; rpm
